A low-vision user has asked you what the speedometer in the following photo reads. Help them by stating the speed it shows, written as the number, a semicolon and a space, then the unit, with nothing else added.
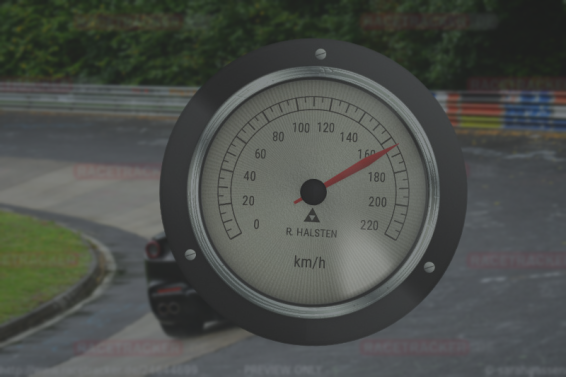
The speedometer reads 165; km/h
